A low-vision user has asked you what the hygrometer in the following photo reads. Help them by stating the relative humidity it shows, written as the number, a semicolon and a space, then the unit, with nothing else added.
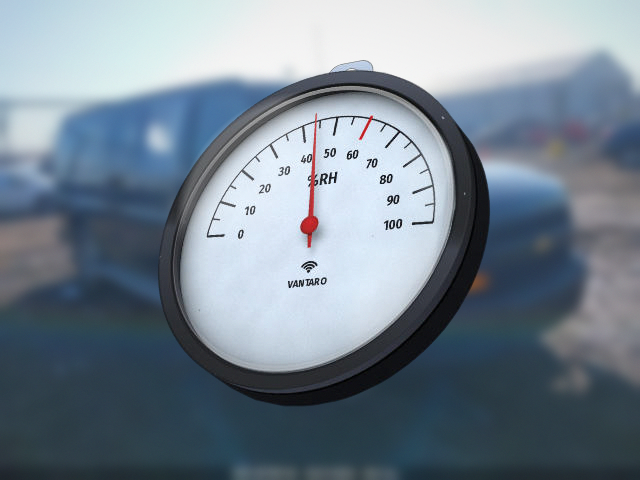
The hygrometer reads 45; %
